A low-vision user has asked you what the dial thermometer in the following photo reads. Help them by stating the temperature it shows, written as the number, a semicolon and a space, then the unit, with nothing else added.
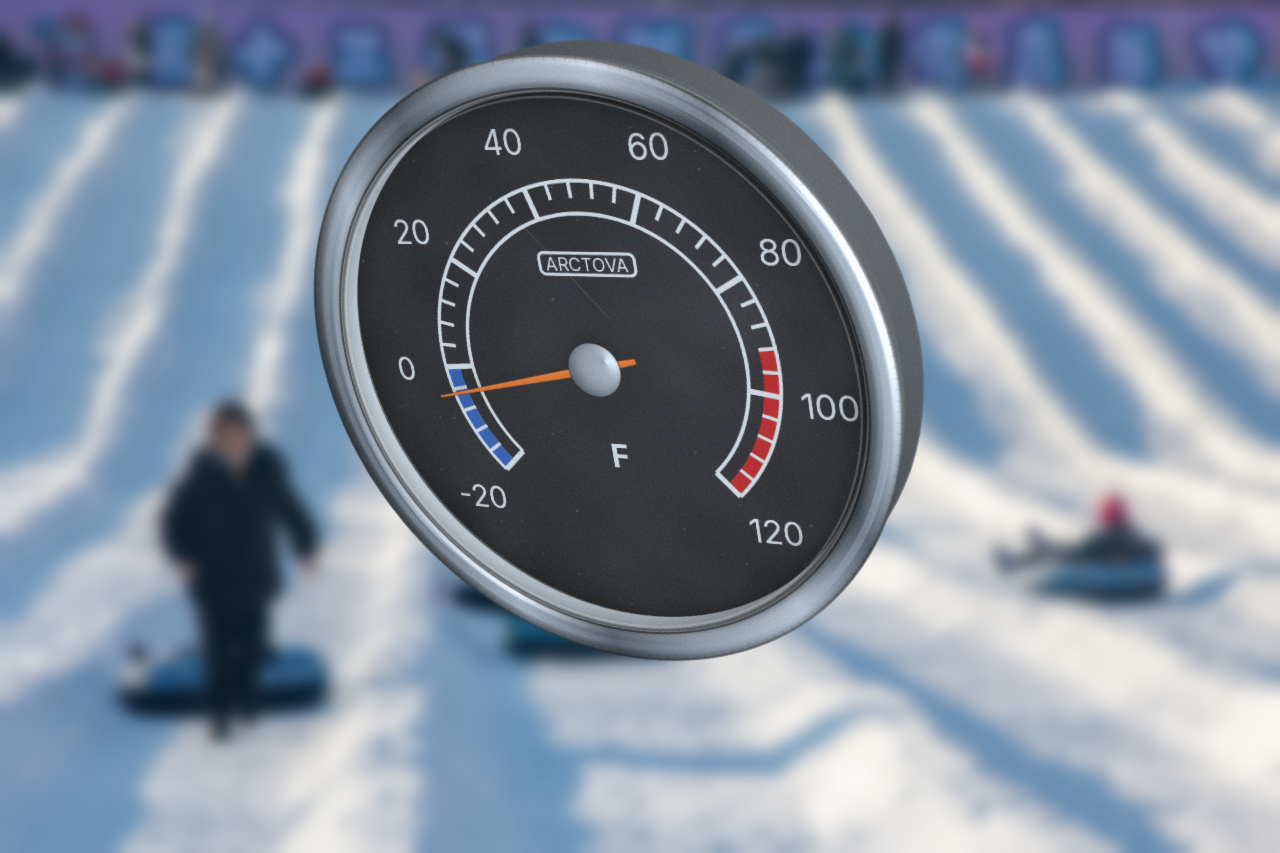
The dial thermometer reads -4; °F
